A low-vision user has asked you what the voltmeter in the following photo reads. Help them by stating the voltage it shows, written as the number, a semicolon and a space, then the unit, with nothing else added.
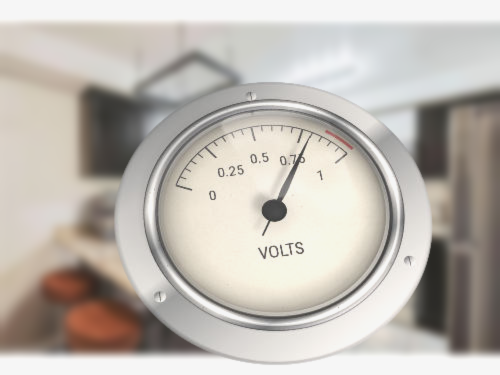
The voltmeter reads 0.8; V
